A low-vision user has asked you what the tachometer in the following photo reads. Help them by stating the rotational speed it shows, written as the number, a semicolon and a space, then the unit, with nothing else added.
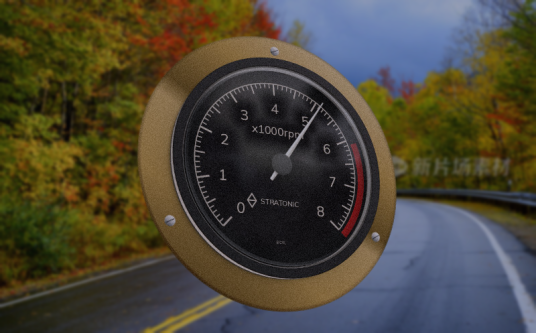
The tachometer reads 5100; rpm
